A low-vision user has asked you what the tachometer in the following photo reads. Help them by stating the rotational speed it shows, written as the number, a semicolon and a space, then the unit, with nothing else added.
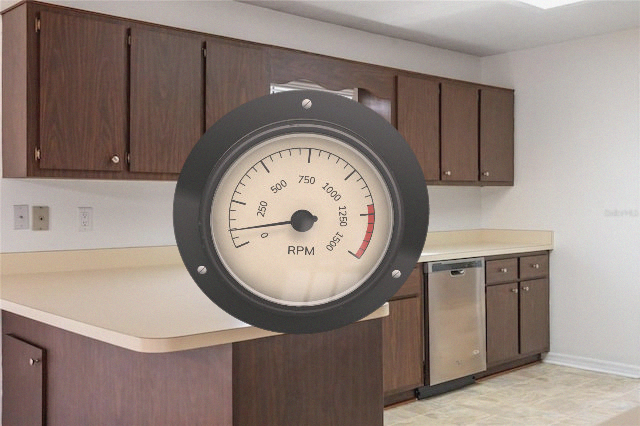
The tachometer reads 100; rpm
